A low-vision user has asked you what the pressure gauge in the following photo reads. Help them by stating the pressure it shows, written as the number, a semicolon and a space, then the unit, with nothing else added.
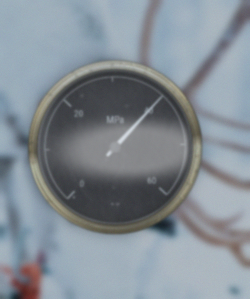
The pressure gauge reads 40; MPa
